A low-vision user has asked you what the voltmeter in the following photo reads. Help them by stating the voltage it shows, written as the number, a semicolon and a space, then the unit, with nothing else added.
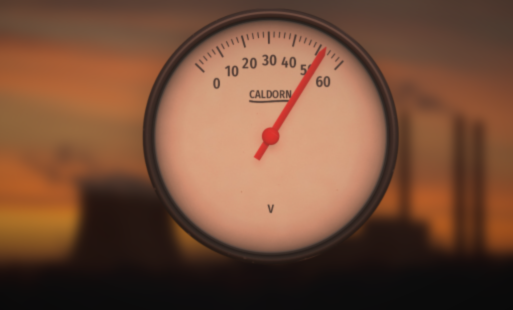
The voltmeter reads 52; V
